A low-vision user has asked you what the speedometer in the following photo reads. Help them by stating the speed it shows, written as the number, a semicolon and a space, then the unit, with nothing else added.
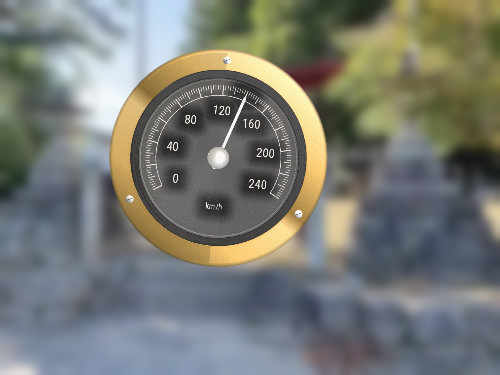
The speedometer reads 140; km/h
